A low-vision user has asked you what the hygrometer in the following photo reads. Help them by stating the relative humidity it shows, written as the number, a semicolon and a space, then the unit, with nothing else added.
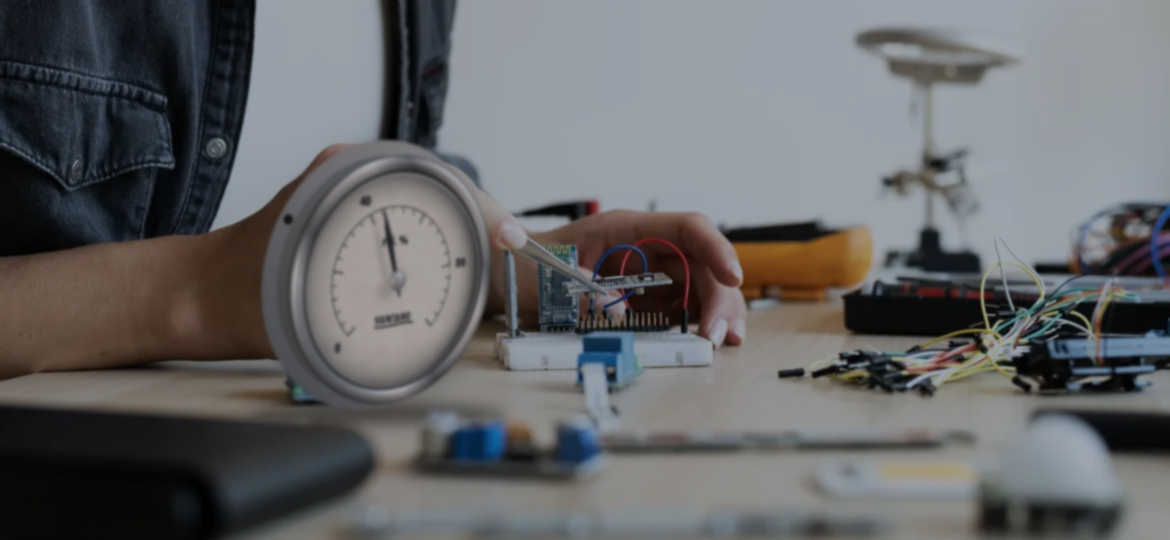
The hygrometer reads 44; %
